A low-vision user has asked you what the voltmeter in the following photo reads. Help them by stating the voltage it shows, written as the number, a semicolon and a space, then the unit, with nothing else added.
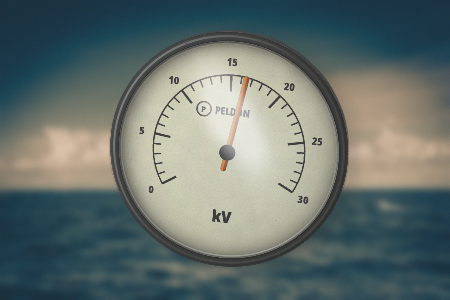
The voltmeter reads 16.5; kV
